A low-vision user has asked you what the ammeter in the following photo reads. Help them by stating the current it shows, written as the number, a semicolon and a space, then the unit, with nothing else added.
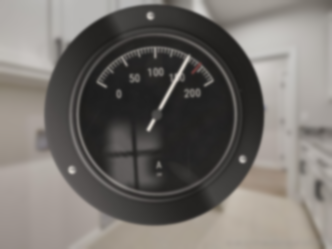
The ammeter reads 150; A
